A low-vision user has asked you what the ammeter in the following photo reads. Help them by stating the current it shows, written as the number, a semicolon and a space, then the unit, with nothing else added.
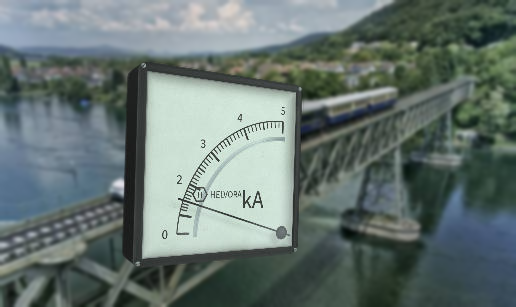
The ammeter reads 1.5; kA
